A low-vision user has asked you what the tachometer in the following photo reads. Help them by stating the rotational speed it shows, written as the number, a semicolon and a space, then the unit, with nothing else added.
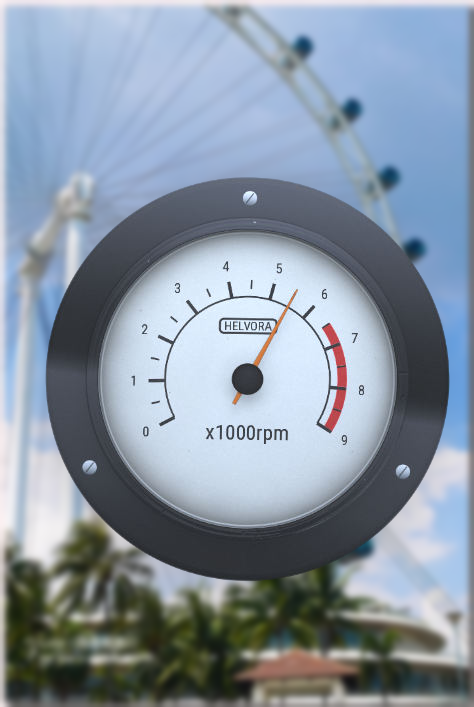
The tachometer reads 5500; rpm
